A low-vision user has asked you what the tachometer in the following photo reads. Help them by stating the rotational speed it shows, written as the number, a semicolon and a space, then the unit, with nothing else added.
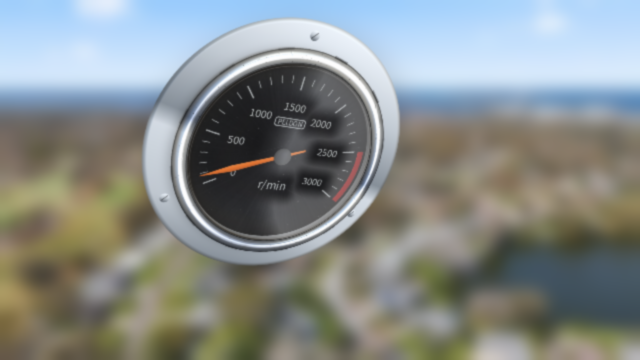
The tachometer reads 100; rpm
